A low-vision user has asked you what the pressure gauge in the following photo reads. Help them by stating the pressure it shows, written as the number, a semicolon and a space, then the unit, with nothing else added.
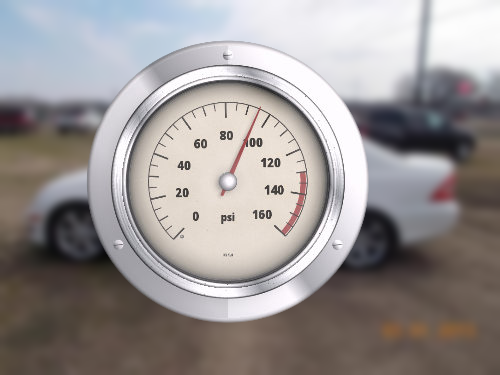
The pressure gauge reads 95; psi
